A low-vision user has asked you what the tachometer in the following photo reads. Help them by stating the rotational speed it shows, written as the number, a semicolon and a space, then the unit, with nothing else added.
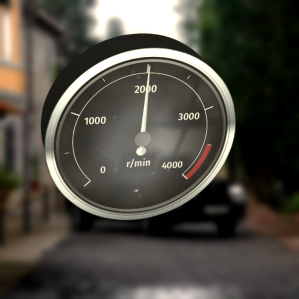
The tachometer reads 2000; rpm
